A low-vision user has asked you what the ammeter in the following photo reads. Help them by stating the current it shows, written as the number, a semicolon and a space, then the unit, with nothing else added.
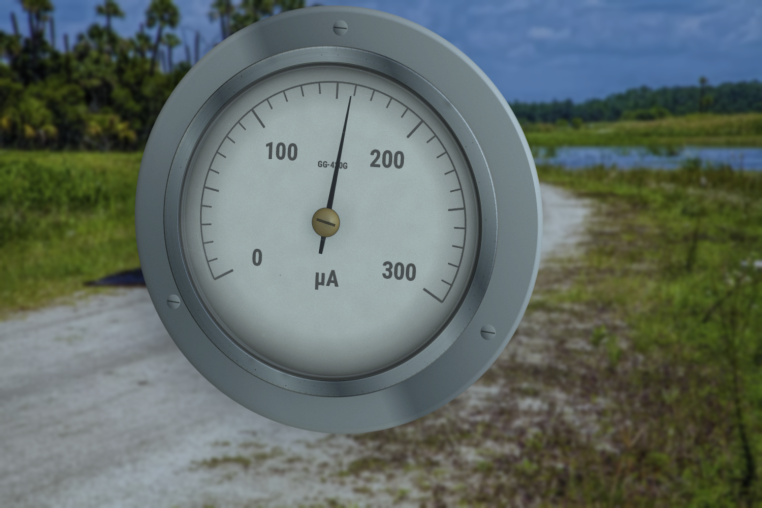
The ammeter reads 160; µA
